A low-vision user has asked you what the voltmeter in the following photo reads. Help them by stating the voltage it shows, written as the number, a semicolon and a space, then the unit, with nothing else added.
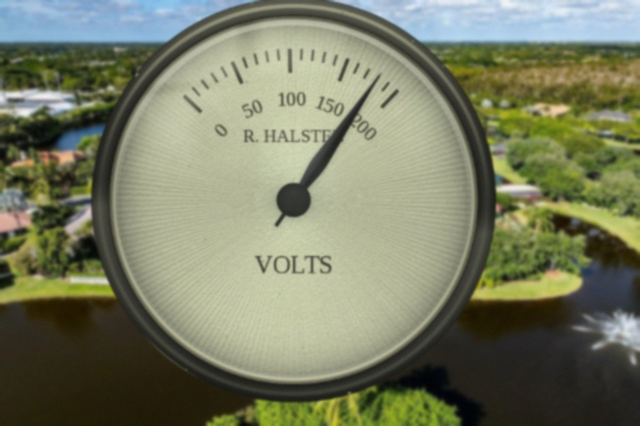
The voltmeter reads 180; V
